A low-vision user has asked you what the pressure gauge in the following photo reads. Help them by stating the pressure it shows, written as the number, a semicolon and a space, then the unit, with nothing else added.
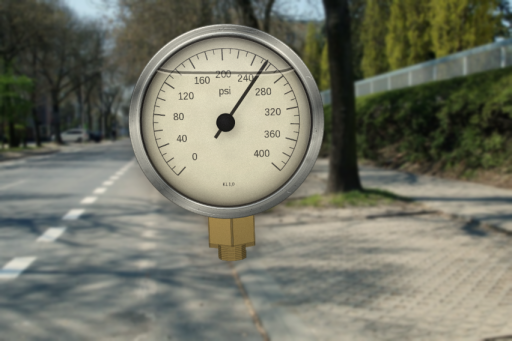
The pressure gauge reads 255; psi
